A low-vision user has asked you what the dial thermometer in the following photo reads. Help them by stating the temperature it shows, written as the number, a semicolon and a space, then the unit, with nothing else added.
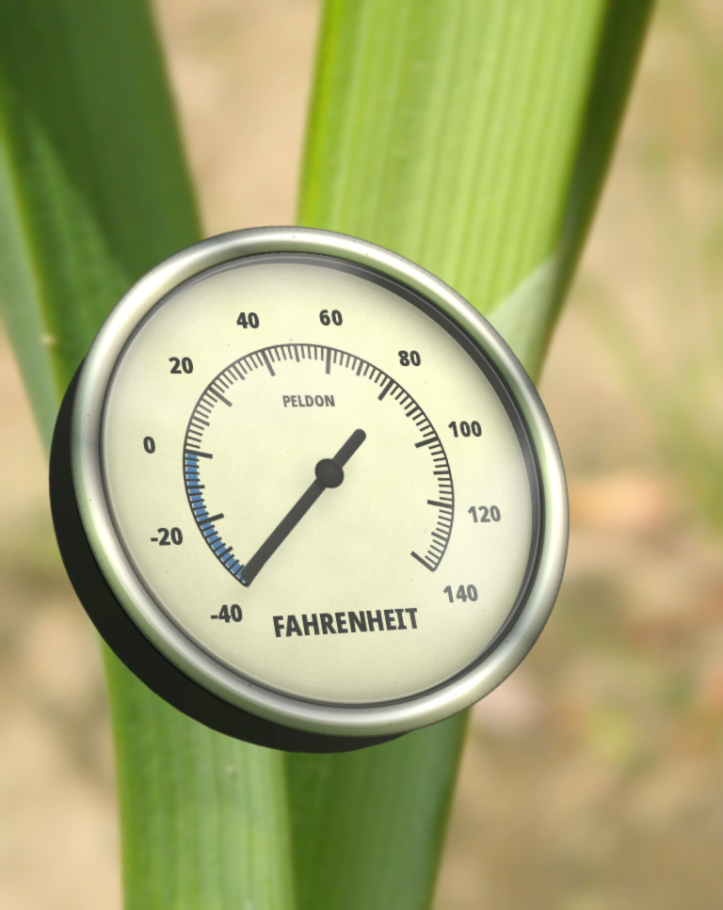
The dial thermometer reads -38; °F
